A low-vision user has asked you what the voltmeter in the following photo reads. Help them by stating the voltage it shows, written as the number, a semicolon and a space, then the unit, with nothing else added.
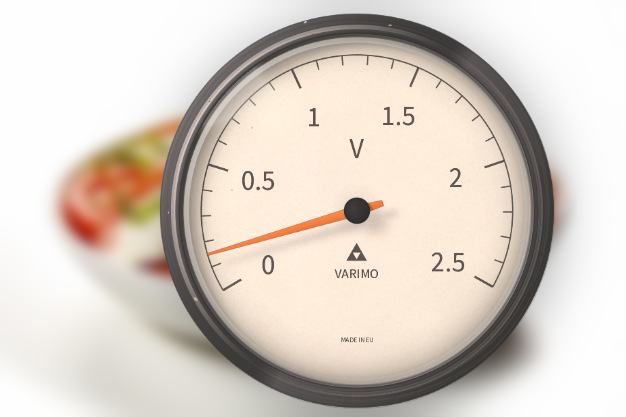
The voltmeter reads 0.15; V
